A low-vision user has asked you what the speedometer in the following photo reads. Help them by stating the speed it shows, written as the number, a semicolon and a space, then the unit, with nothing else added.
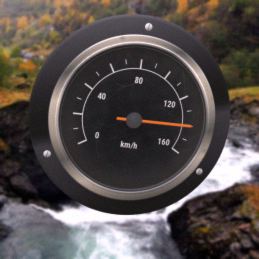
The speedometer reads 140; km/h
